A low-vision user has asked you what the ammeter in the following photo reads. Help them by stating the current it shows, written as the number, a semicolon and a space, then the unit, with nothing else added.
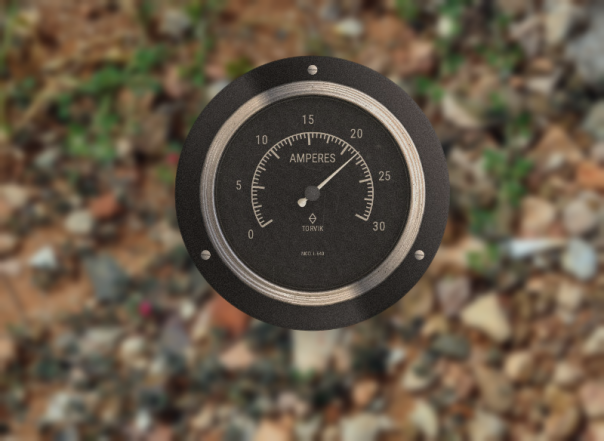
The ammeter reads 21.5; A
